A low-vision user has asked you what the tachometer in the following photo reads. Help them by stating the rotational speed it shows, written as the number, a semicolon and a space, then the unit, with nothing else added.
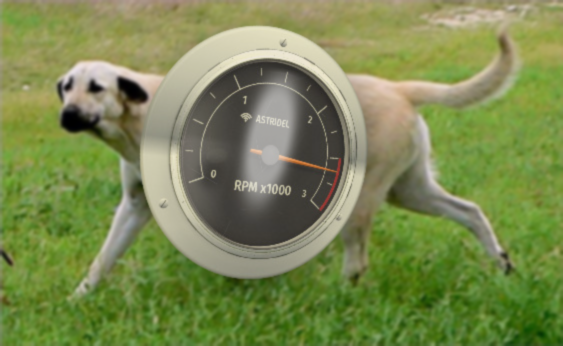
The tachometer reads 2625; rpm
